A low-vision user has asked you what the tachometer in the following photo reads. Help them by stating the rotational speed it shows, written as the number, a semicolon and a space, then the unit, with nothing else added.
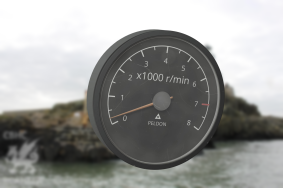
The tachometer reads 250; rpm
